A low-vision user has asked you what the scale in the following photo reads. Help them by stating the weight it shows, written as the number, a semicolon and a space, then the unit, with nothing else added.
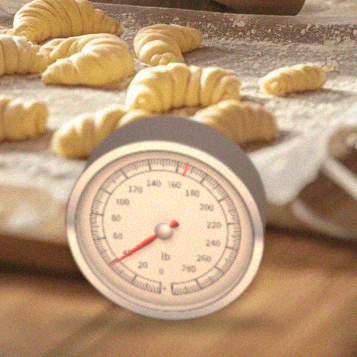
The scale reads 40; lb
